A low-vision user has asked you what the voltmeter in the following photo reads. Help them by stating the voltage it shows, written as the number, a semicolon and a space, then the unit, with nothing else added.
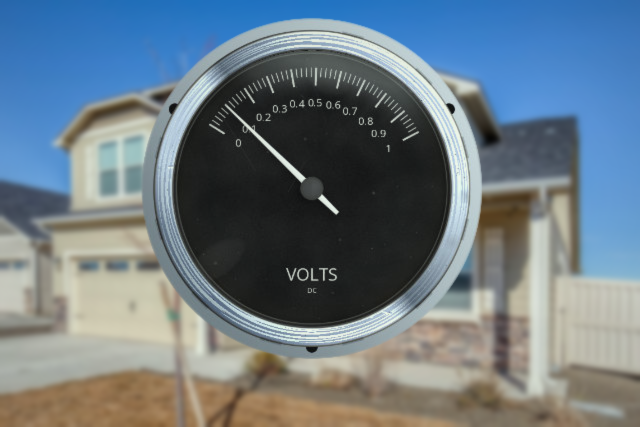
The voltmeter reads 0.1; V
